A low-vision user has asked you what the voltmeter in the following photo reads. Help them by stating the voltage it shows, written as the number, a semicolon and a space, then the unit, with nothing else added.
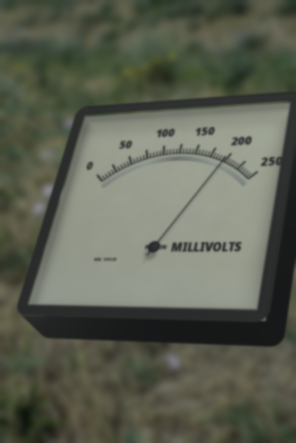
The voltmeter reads 200; mV
